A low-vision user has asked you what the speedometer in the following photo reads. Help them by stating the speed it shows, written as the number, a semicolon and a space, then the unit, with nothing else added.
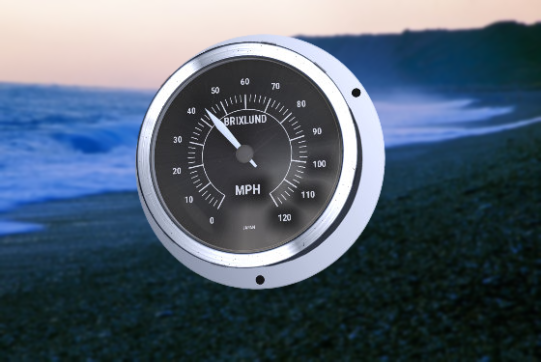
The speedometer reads 44; mph
